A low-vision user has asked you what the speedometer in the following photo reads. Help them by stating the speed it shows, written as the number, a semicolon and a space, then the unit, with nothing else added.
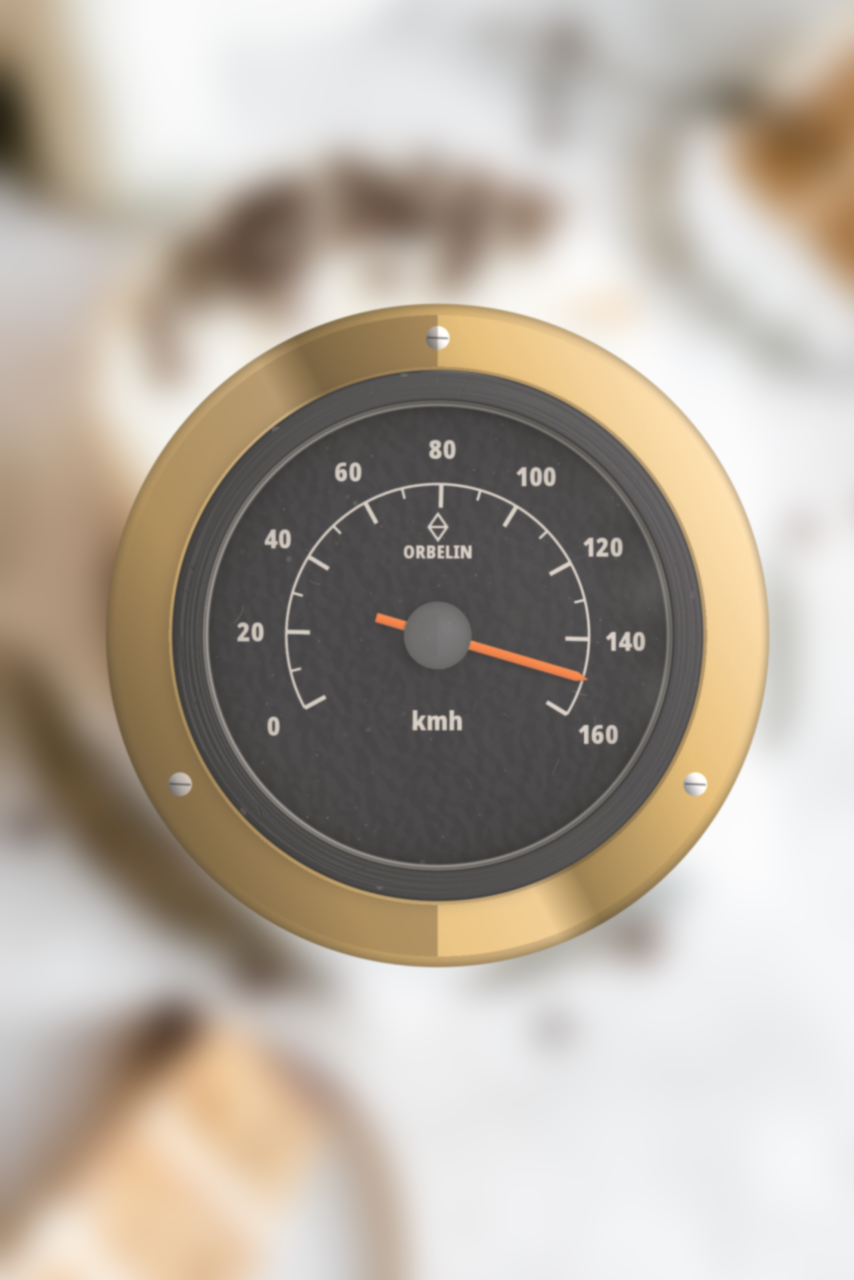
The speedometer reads 150; km/h
